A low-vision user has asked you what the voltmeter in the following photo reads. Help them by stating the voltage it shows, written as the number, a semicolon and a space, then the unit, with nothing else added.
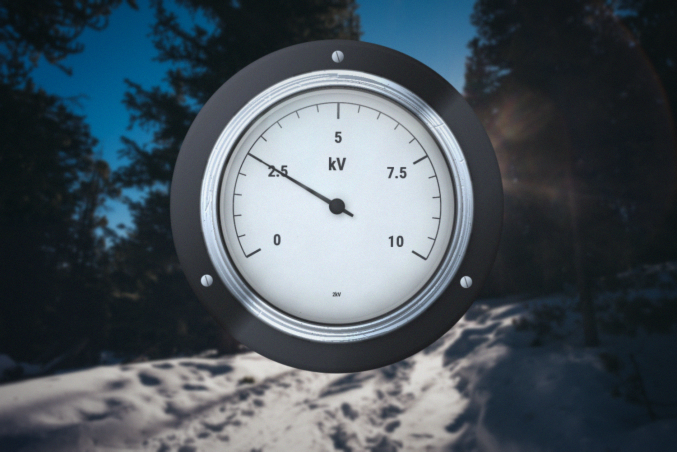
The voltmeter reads 2.5; kV
